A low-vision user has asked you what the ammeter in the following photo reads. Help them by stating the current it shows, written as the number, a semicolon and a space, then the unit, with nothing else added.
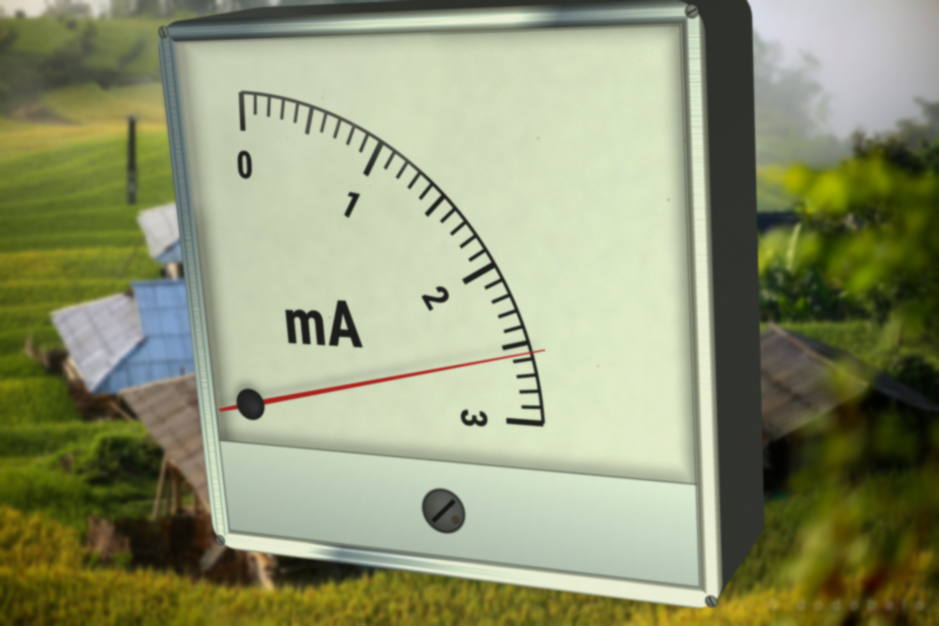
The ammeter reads 2.55; mA
